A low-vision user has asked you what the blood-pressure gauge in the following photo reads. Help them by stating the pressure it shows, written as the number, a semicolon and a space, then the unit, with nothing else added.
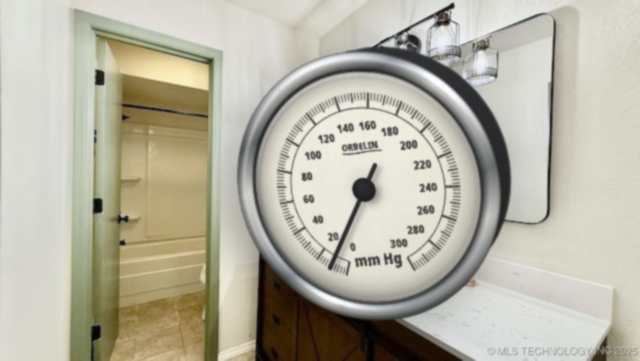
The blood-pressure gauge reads 10; mmHg
